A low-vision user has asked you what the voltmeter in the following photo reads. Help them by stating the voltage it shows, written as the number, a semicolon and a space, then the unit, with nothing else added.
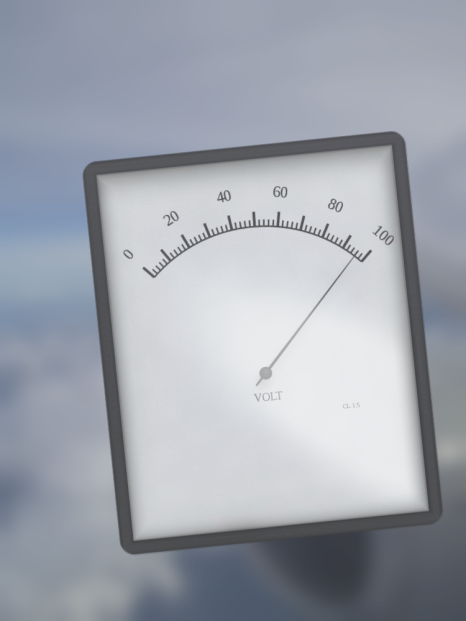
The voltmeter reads 96; V
